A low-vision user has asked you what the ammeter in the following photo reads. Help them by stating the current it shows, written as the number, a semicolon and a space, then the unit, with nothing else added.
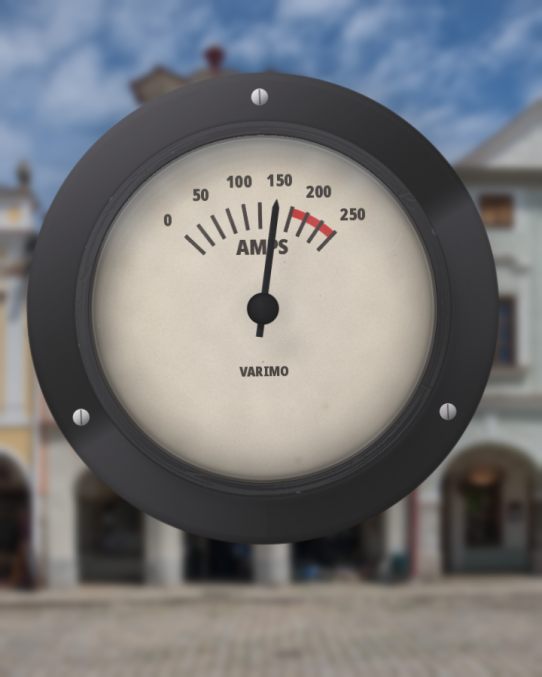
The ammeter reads 150; A
